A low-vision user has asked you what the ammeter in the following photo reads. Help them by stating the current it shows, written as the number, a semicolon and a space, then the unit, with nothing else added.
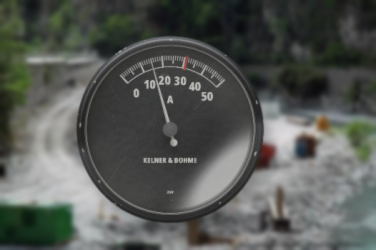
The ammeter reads 15; A
